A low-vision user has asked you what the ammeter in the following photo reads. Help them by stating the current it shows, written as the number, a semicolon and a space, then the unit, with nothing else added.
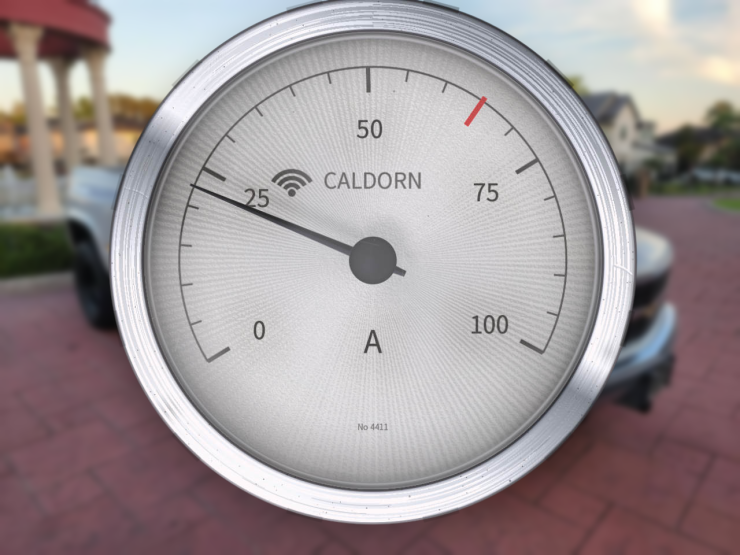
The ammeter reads 22.5; A
